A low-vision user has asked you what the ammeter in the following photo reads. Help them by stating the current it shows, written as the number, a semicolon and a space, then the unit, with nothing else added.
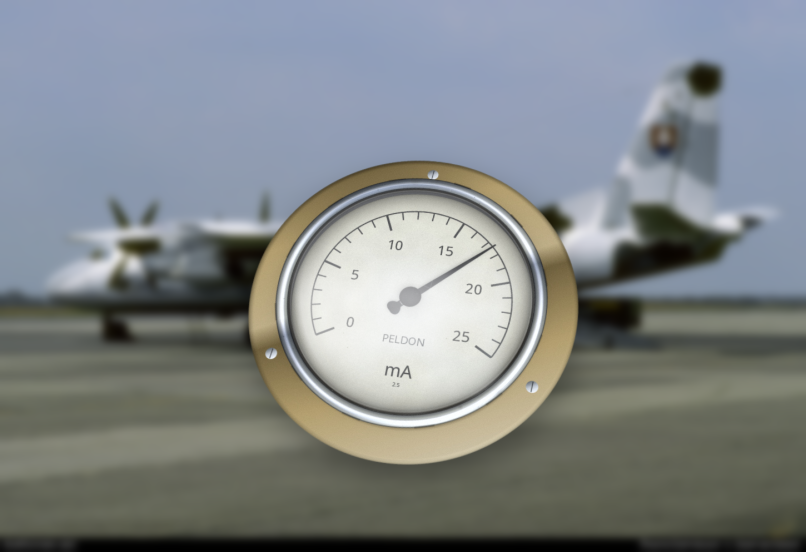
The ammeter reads 17.5; mA
